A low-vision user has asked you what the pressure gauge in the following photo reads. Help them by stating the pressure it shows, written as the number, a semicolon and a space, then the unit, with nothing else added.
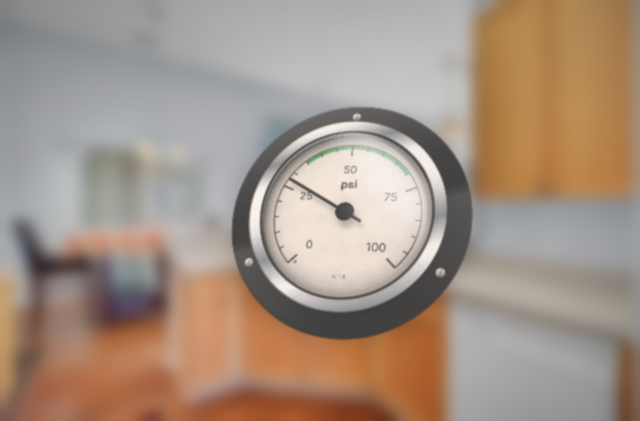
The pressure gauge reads 27.5; psi
